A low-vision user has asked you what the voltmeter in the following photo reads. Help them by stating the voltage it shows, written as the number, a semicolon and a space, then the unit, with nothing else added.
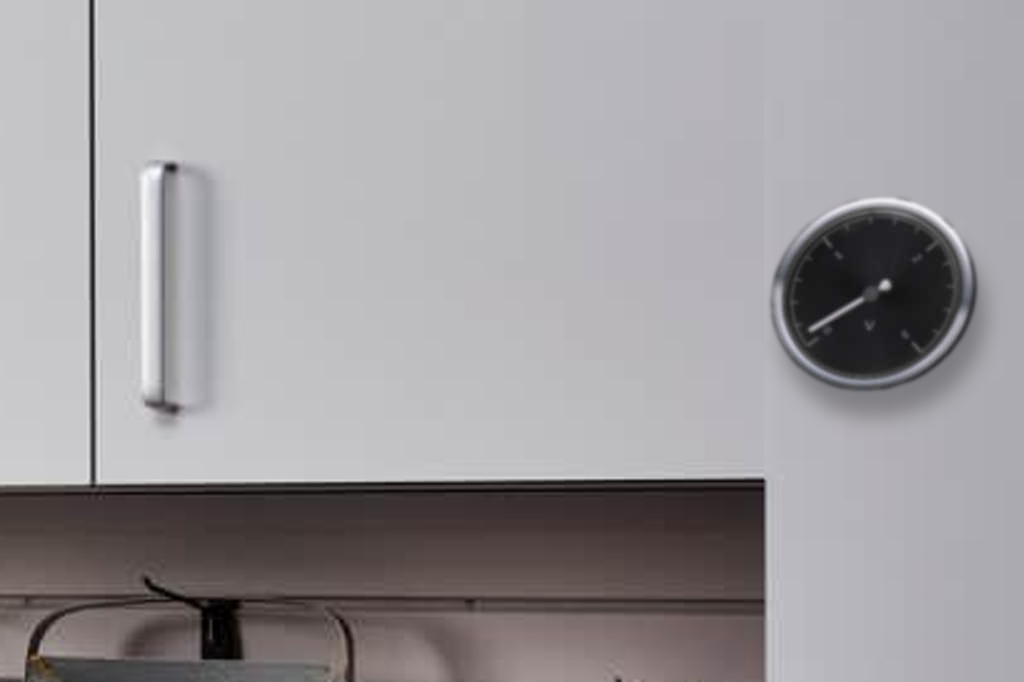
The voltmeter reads 0.1; V
